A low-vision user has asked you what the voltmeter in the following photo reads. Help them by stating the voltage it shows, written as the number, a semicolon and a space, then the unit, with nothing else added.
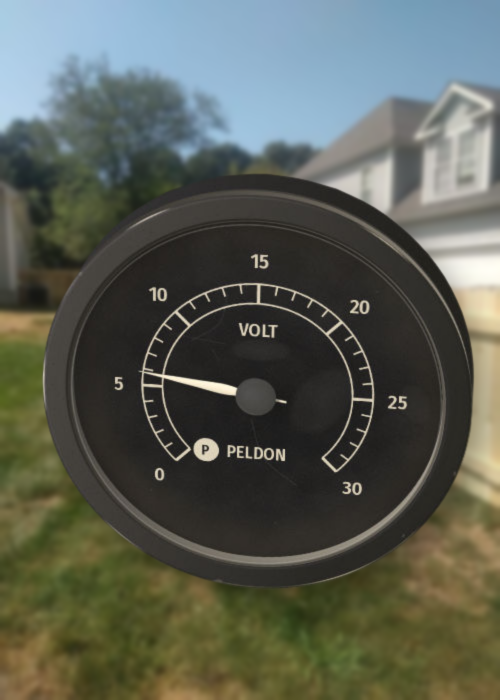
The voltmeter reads 6; V
